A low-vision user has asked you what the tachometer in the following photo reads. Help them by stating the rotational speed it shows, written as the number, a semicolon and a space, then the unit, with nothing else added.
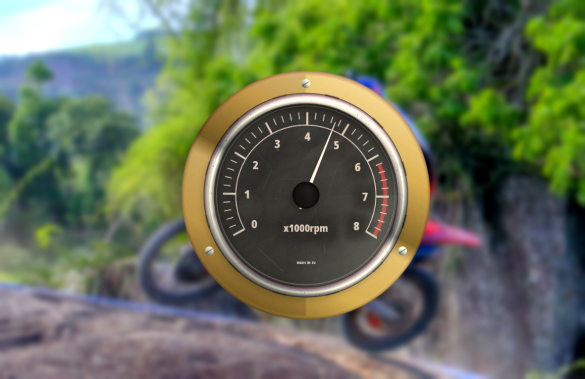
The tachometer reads 4700; rpm
